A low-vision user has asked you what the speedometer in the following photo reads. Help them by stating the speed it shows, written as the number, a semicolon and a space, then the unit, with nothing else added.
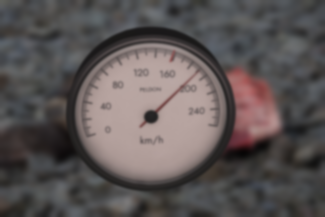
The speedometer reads 190; km/h
